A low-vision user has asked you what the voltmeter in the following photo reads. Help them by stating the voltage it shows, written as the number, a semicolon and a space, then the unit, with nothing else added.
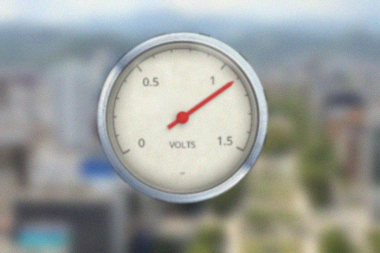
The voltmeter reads 1.1; V
